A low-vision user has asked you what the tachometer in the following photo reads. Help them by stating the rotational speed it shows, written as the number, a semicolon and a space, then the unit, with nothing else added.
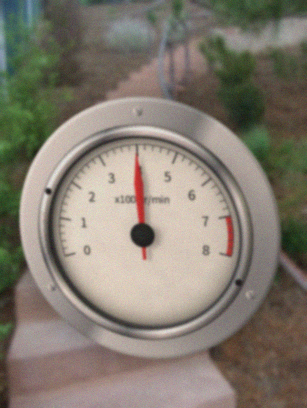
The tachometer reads 4000; rpm
